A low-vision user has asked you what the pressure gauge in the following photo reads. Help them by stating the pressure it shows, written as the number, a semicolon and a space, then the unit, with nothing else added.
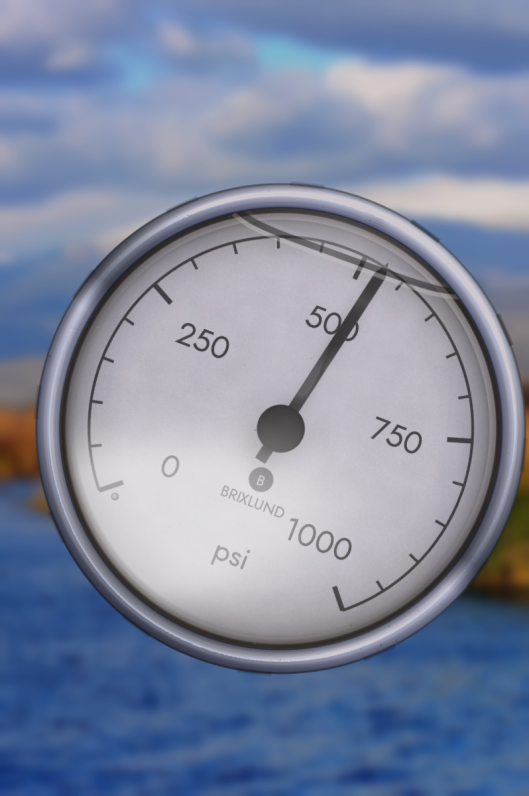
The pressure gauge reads 525; psi
